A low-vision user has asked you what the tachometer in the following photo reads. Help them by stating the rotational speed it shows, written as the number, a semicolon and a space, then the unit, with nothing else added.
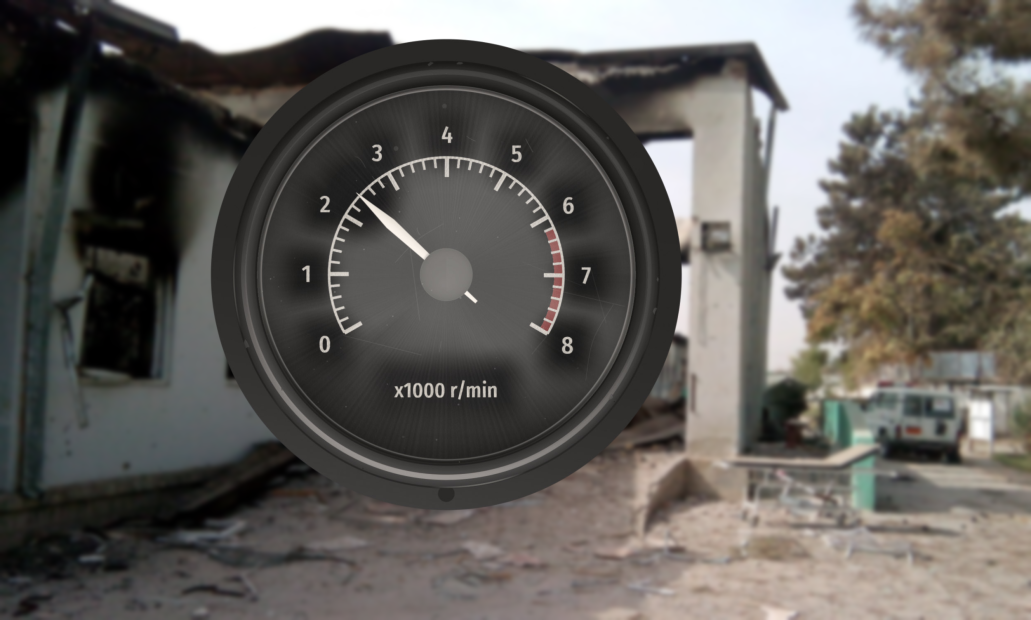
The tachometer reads 2400; rpm
